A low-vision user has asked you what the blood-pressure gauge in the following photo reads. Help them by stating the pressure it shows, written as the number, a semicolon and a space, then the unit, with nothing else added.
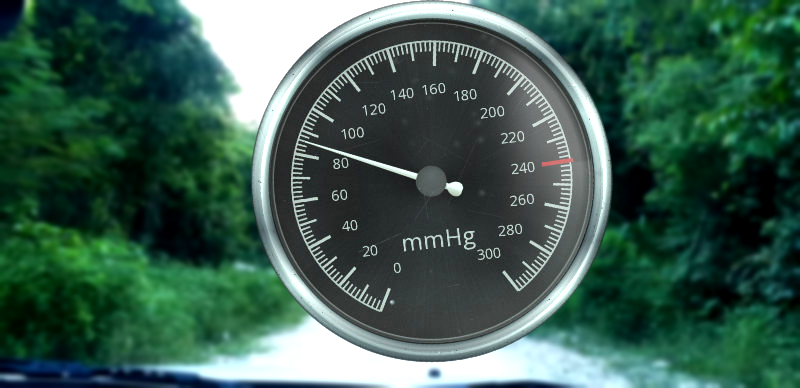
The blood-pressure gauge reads 86; mmHg
